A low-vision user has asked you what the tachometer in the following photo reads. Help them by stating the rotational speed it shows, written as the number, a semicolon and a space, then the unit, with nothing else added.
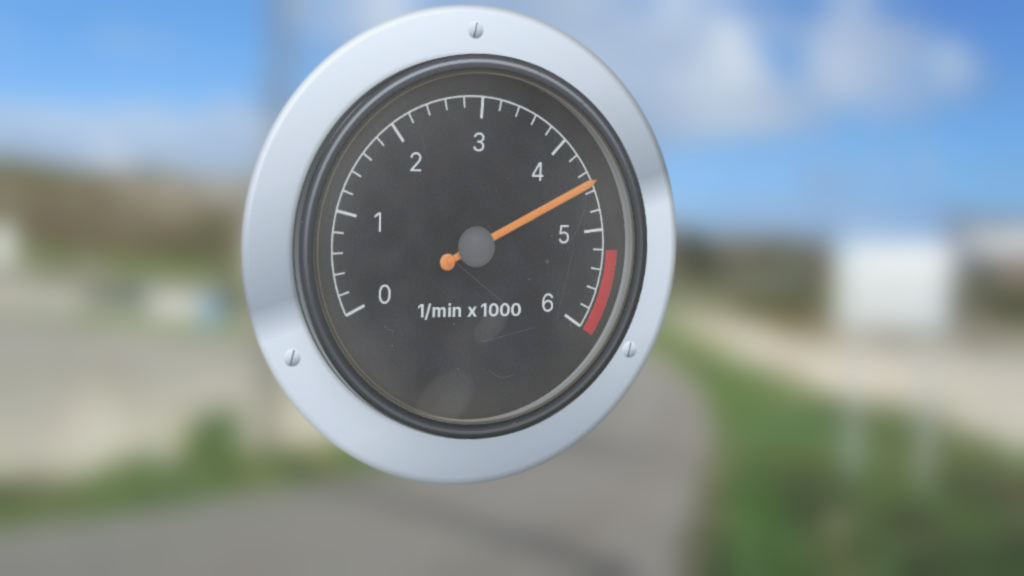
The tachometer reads 4500; rpm
